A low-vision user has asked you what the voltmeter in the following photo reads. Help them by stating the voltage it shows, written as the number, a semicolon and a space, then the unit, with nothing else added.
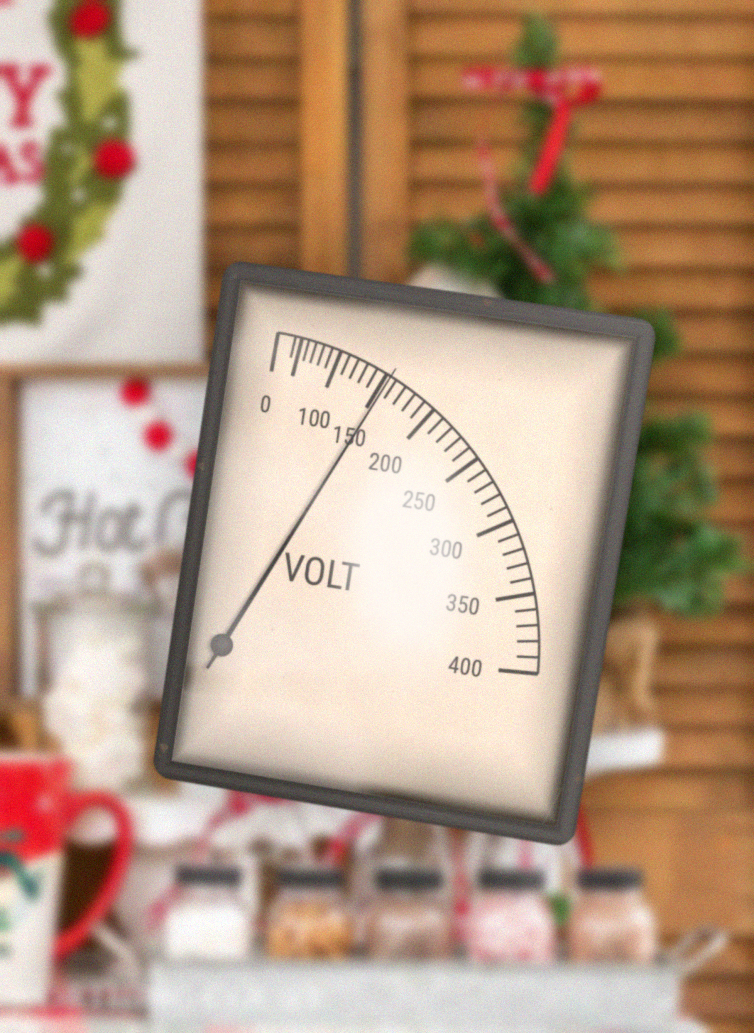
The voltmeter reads 155; V
